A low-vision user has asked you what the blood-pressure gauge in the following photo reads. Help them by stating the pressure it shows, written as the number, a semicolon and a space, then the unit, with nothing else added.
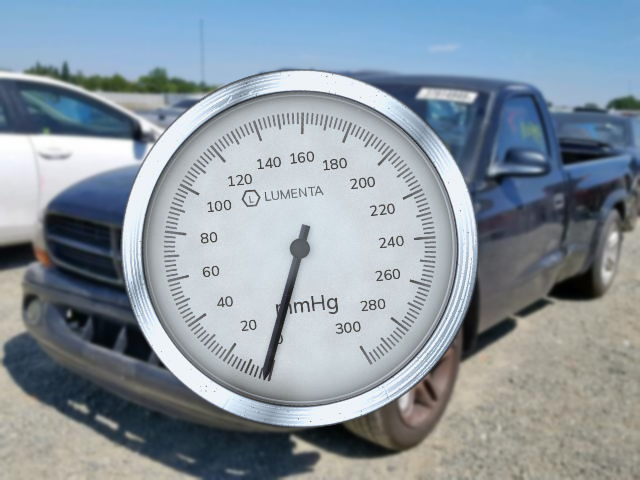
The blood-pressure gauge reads 2; mmHg
